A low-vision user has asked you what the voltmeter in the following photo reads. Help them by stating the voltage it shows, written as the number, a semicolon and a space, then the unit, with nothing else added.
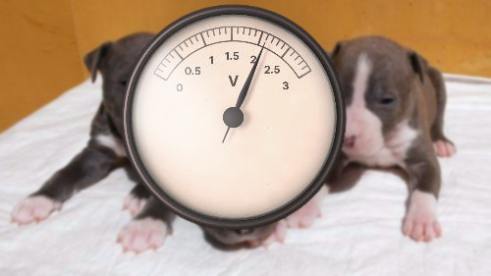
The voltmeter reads 2.1; V
